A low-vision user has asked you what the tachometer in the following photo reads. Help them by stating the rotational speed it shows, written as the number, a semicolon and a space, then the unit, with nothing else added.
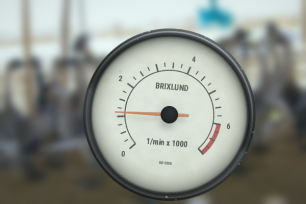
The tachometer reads 1125; rpm
